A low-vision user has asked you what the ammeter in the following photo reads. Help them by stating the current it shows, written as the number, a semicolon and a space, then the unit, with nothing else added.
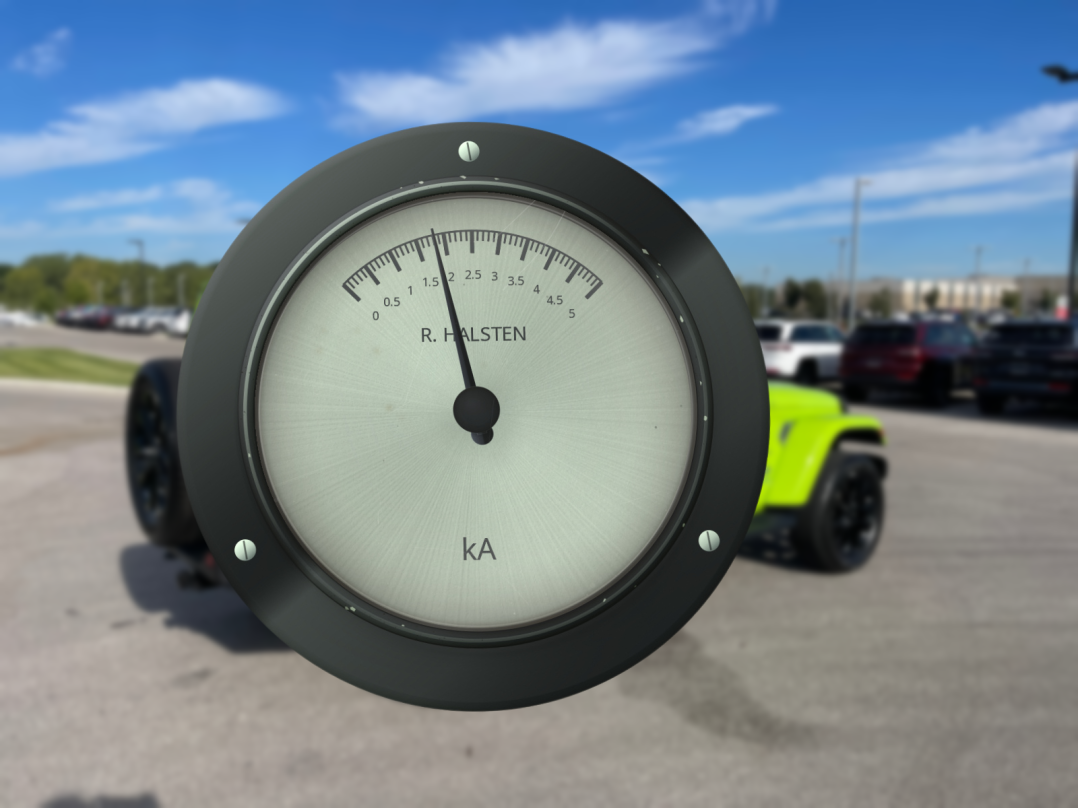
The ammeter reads 1.8; kA
